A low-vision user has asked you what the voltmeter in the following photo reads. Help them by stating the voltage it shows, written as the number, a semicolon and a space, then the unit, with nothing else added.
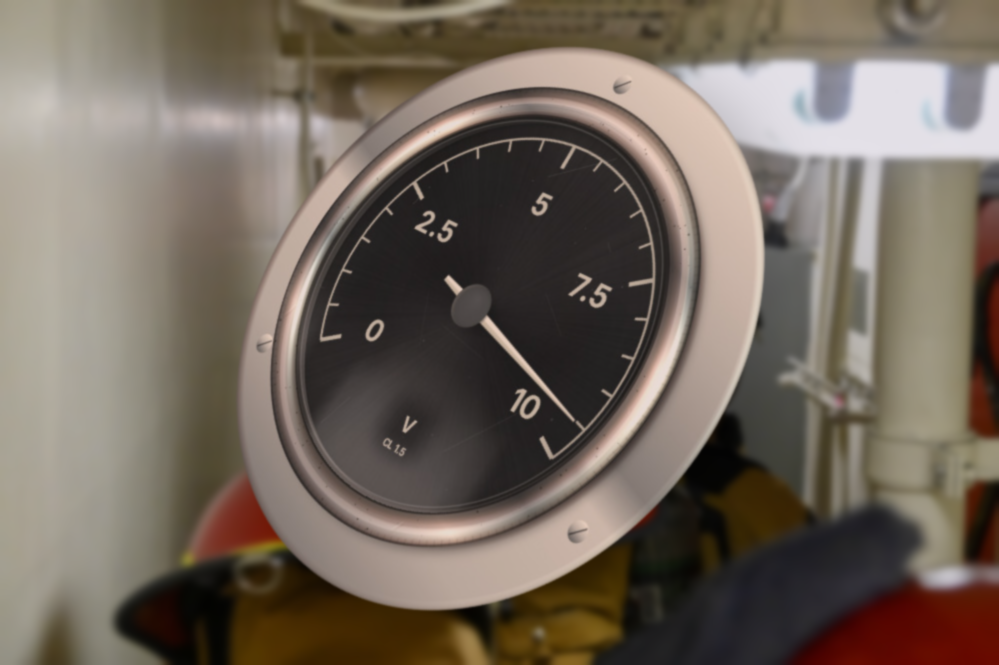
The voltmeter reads 9.5; V
